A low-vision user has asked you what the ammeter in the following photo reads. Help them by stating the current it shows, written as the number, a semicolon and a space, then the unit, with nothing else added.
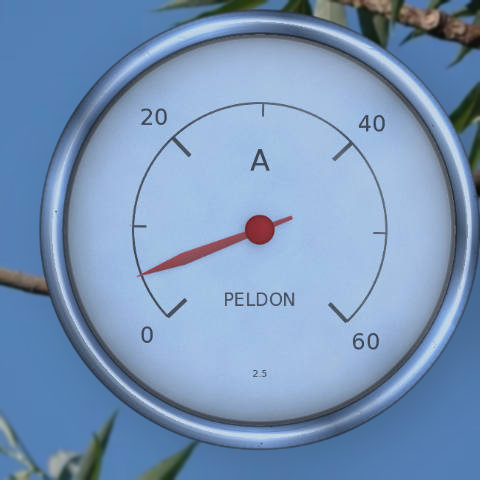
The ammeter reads 5; A
